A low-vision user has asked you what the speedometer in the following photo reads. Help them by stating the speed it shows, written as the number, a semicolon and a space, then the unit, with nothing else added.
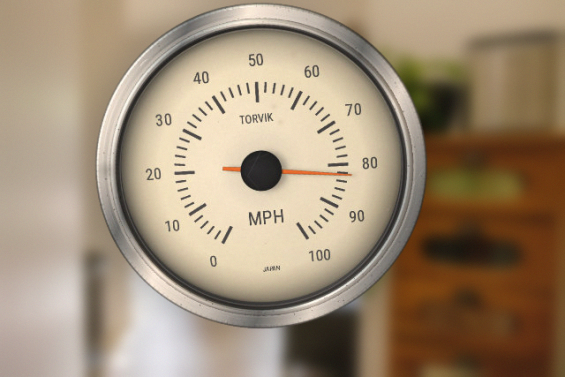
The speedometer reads 82; mph
